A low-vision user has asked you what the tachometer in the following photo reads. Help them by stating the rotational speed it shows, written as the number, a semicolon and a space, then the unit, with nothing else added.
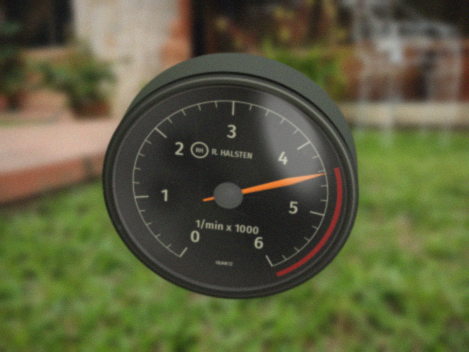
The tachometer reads 4400; rpm
